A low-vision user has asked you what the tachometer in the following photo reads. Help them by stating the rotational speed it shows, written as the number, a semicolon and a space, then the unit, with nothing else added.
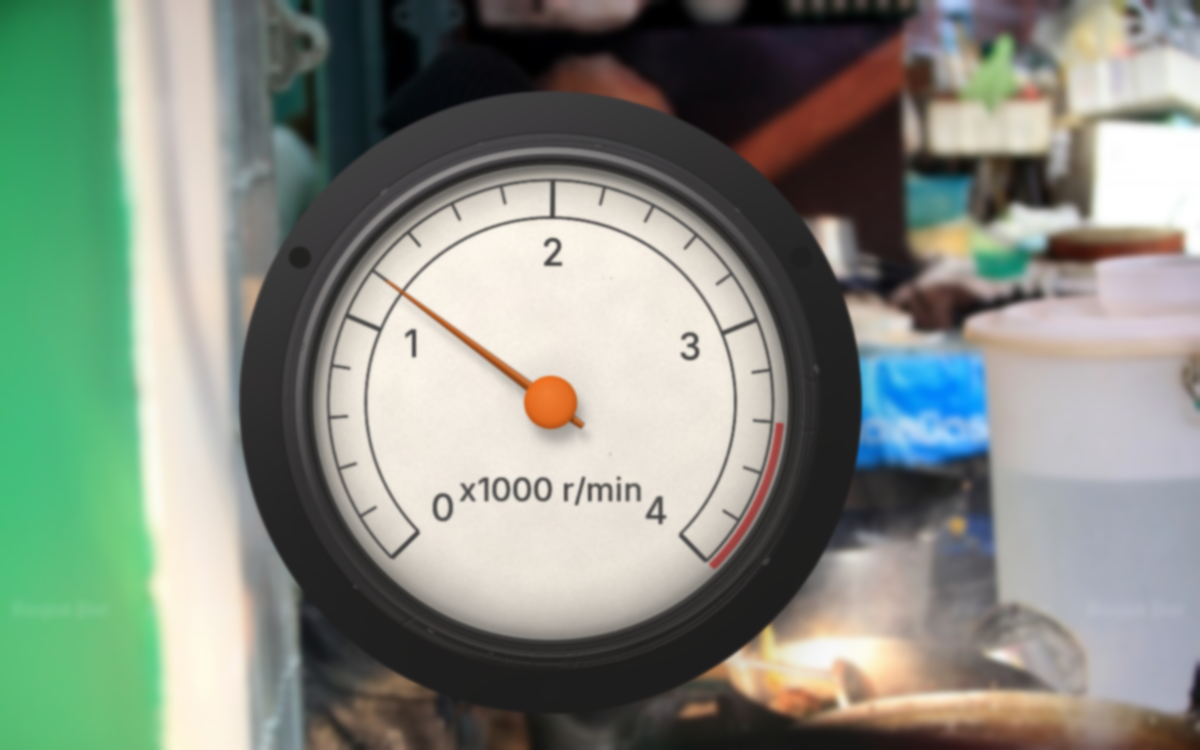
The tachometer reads 1200; rpm
